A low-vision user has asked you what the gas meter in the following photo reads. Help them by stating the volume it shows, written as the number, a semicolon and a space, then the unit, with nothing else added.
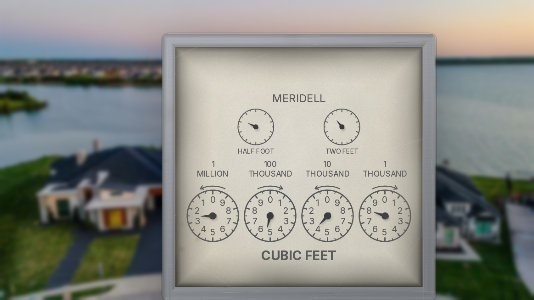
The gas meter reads 253800; ft³
